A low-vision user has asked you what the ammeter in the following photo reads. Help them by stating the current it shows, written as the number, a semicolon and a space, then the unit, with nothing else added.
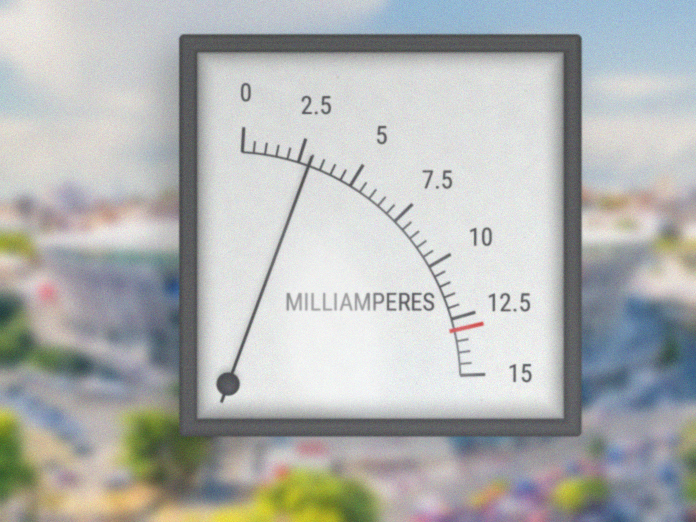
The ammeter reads 3; mA
